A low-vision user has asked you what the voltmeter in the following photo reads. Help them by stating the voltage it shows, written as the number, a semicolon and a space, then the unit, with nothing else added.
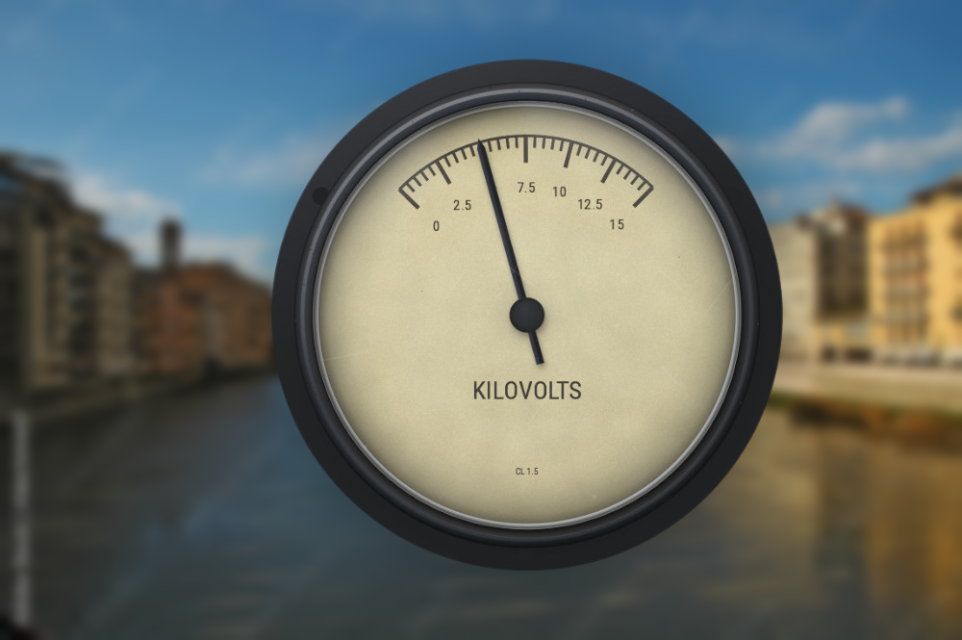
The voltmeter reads 5; kV
